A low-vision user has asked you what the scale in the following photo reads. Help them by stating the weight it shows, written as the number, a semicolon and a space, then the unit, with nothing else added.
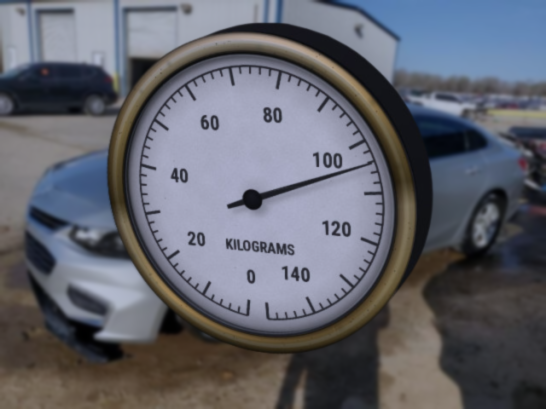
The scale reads 104; kg
